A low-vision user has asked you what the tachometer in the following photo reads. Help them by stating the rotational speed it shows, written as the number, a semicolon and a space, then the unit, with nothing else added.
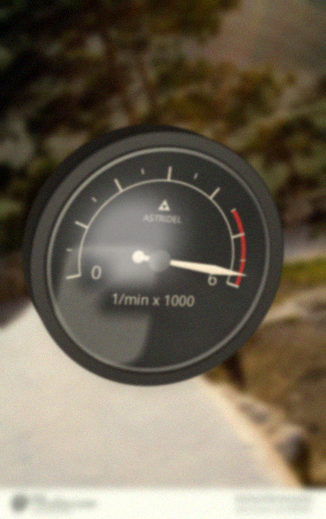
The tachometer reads 5750; rpm
